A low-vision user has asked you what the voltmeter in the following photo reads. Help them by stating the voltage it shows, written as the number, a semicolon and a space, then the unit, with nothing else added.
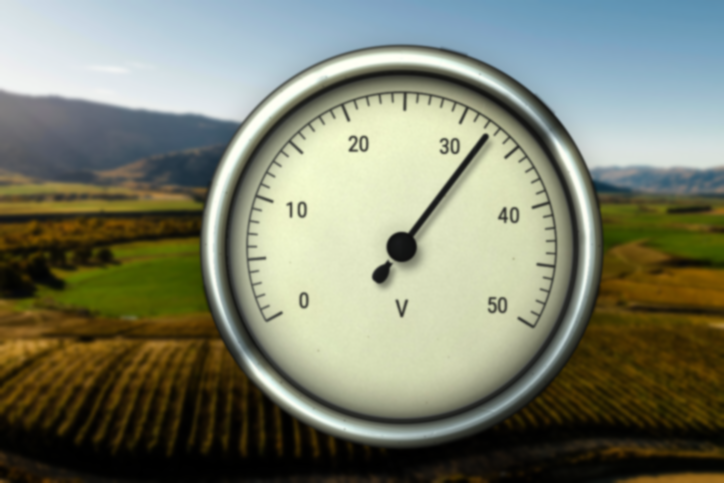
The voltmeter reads 32.5; V
